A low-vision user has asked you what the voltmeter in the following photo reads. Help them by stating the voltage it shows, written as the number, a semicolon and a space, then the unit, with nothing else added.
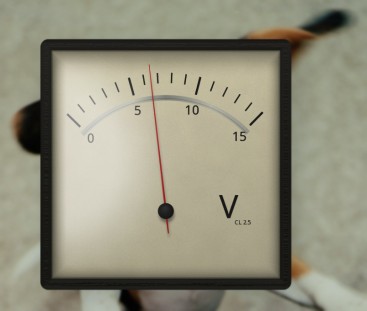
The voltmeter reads 6.5; V
